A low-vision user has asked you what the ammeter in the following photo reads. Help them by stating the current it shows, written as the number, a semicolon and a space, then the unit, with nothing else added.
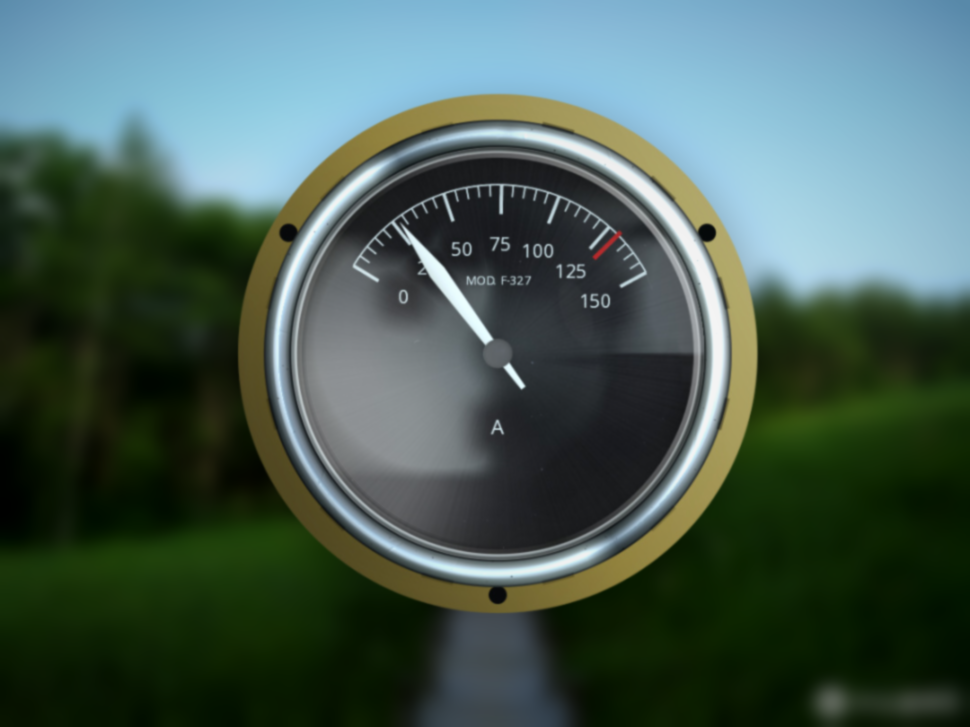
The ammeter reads 27.5; A
